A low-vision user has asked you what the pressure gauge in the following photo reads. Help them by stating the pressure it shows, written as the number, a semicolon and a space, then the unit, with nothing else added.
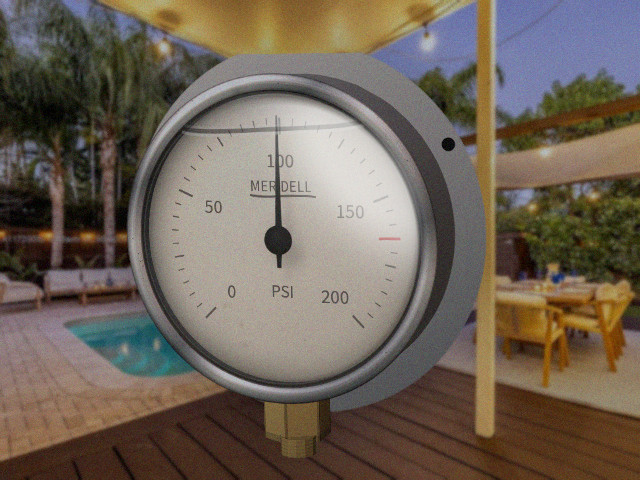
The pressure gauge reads 100; psi
